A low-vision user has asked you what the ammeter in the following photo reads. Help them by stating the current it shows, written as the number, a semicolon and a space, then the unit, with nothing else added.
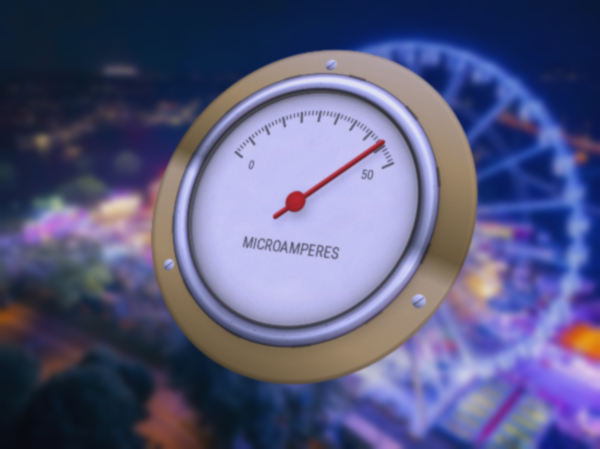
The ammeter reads 45; µA
